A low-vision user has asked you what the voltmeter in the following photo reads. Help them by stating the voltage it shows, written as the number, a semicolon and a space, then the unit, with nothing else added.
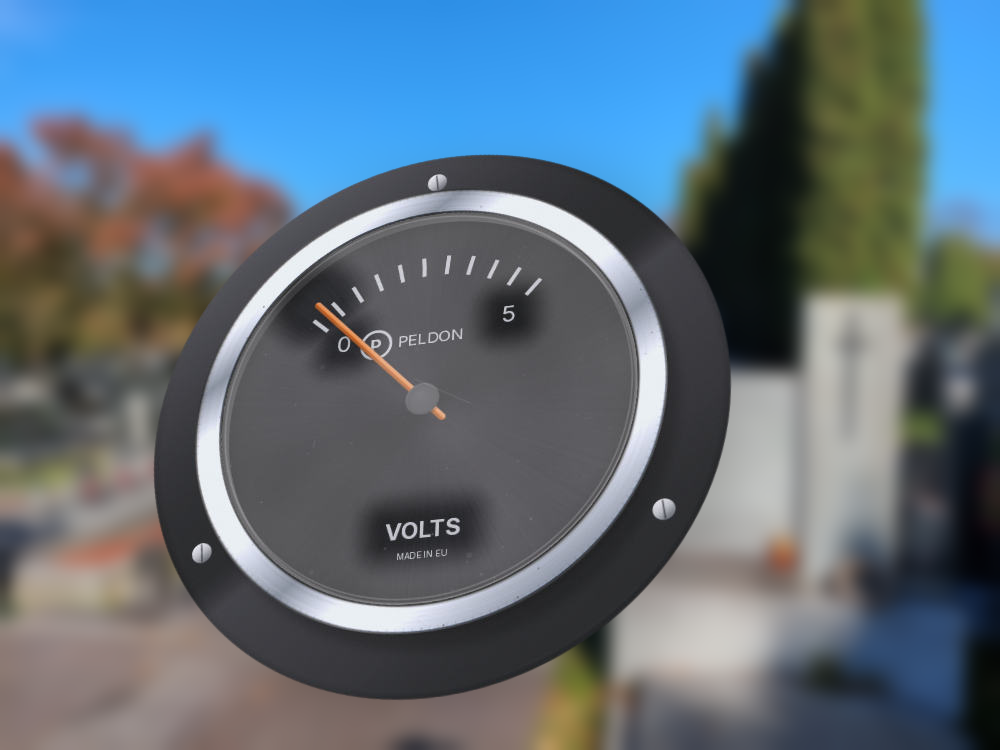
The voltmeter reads 0.25; V
